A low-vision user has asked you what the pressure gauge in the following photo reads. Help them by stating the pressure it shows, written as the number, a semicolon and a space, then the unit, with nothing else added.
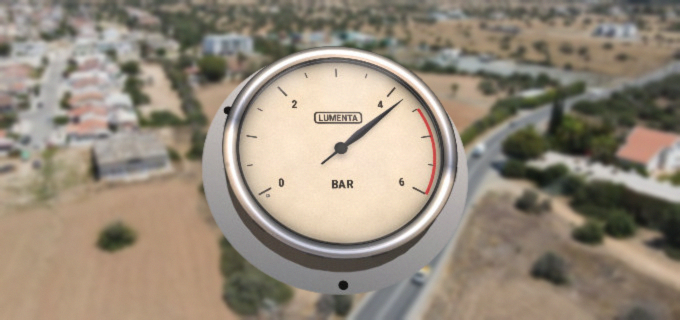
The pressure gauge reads 4.25; bar
